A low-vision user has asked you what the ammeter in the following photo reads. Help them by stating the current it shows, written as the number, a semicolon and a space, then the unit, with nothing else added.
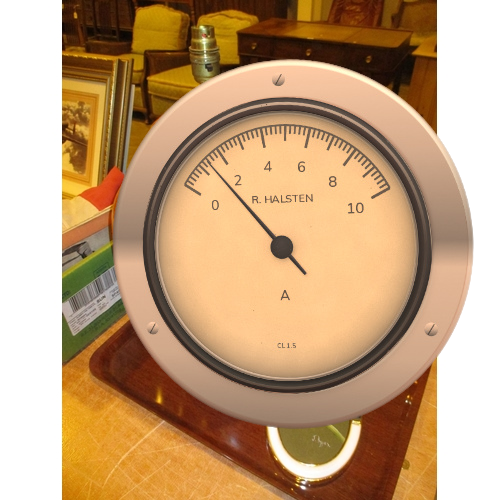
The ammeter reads 1.4; A
